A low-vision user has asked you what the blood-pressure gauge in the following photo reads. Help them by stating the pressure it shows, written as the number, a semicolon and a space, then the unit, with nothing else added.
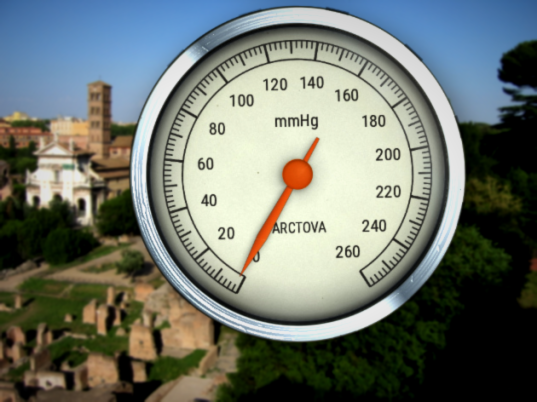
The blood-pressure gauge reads 2; mmHg
